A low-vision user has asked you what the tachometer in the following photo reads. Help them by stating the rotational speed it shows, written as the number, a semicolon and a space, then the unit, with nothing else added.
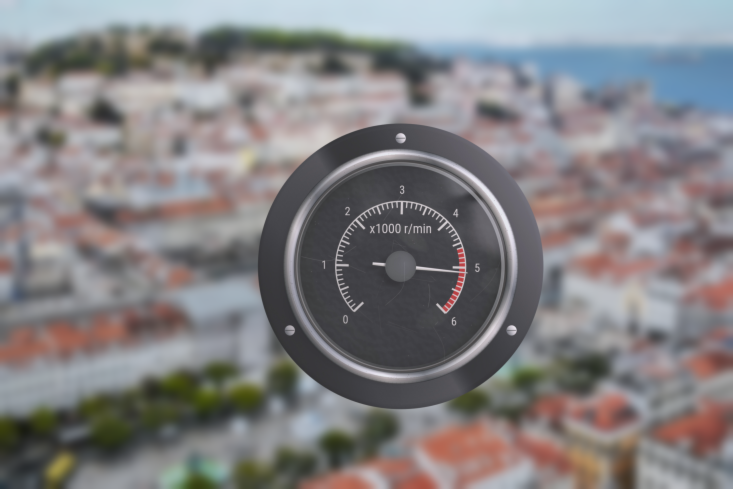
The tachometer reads 5100; rpm
